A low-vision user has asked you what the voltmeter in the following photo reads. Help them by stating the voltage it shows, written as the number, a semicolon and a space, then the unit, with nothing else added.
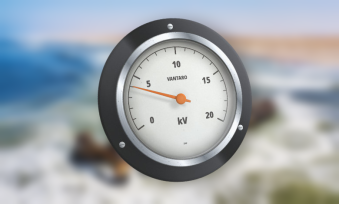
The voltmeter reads 4; kV
